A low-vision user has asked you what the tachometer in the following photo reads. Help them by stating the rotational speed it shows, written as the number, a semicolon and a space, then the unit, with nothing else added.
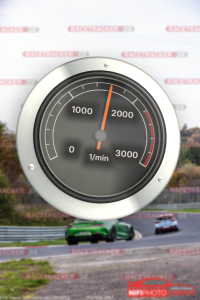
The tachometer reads 1600; rpm
